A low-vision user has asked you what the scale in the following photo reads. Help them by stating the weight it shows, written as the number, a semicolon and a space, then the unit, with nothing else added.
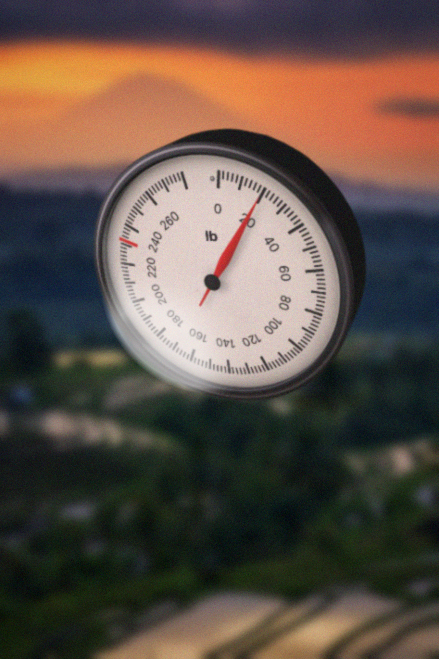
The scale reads 20; lb
